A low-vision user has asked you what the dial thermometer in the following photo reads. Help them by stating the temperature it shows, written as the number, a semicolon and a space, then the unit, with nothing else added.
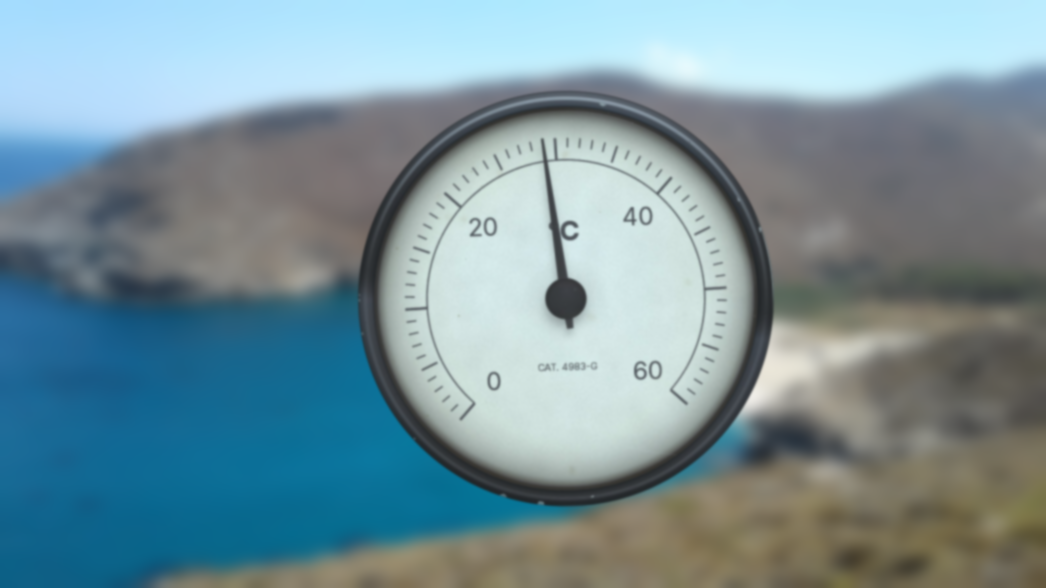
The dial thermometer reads 29; °C
